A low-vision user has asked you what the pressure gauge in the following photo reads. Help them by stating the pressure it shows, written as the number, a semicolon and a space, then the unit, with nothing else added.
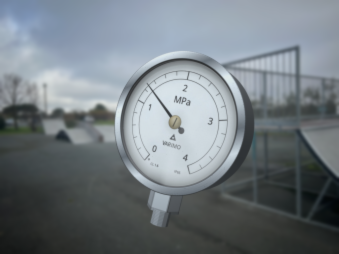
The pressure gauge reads 1.3; MPa
